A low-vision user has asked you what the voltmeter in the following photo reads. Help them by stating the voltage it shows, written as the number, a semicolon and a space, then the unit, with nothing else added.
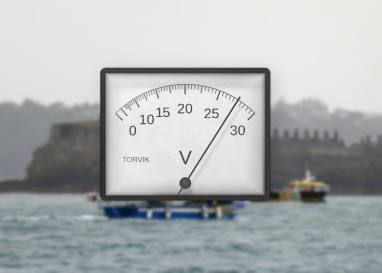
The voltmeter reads 27.5; V
